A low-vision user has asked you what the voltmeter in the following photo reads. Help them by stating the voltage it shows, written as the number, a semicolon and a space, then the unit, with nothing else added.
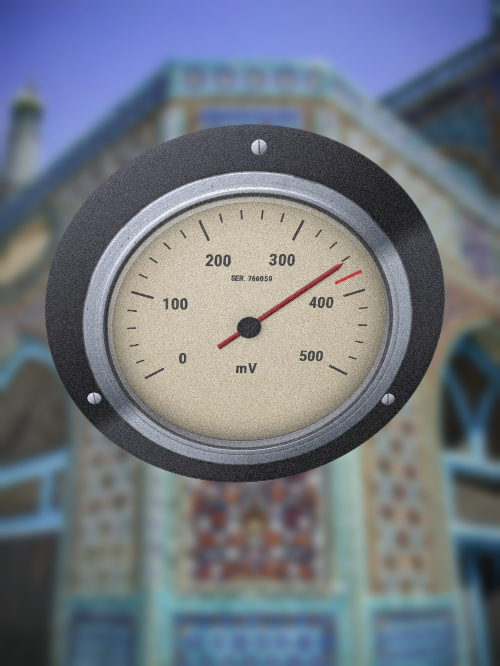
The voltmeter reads 360; mV
